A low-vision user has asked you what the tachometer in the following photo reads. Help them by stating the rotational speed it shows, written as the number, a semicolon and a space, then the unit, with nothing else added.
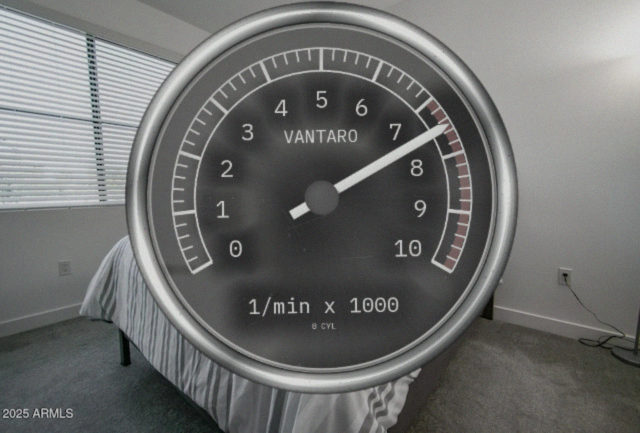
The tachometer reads 7500; rpm
